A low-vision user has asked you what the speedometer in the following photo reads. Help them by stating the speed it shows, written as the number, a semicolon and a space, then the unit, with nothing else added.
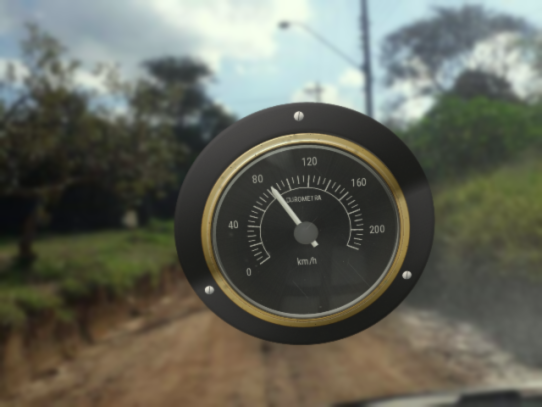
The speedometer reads 85; km/h
